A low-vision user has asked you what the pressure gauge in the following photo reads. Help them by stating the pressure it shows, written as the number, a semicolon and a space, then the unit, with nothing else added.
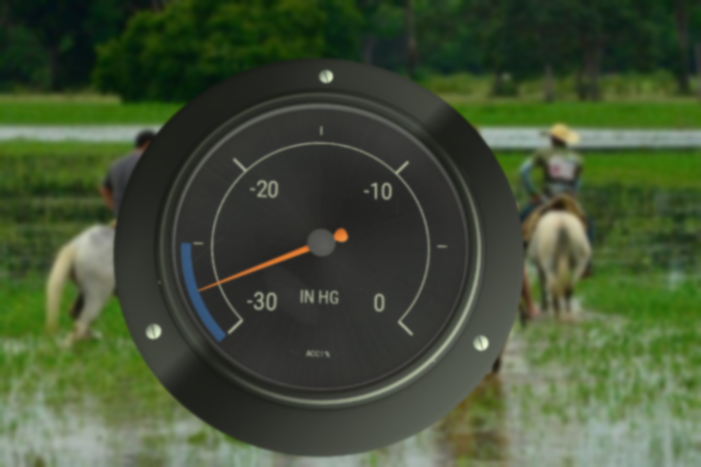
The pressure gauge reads -27.5; inHg
